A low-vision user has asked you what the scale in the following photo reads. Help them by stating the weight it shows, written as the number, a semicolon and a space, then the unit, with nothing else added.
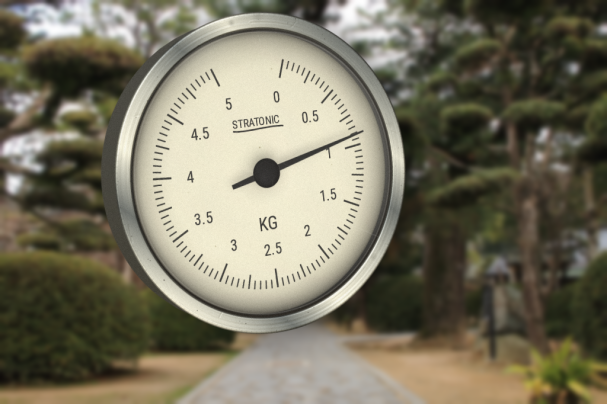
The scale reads 0.9; kg
